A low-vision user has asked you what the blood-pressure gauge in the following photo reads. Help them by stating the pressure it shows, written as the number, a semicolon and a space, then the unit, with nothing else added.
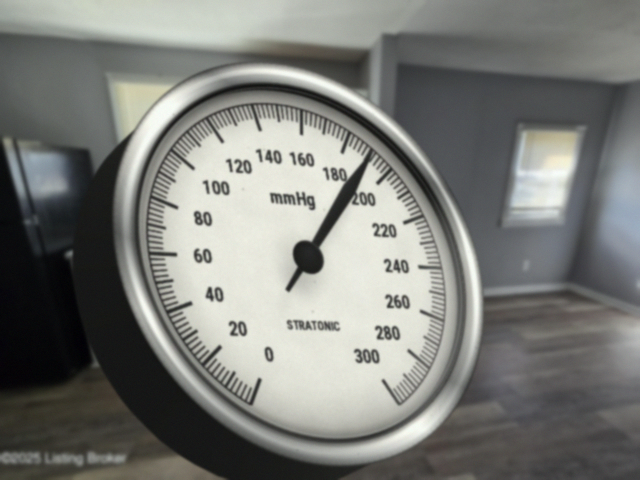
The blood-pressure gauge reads 190; mmHg
